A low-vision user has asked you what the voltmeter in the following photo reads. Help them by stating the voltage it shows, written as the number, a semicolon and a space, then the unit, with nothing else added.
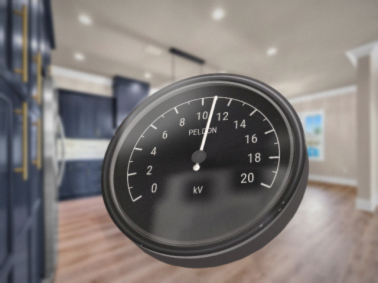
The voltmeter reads 11; kV
